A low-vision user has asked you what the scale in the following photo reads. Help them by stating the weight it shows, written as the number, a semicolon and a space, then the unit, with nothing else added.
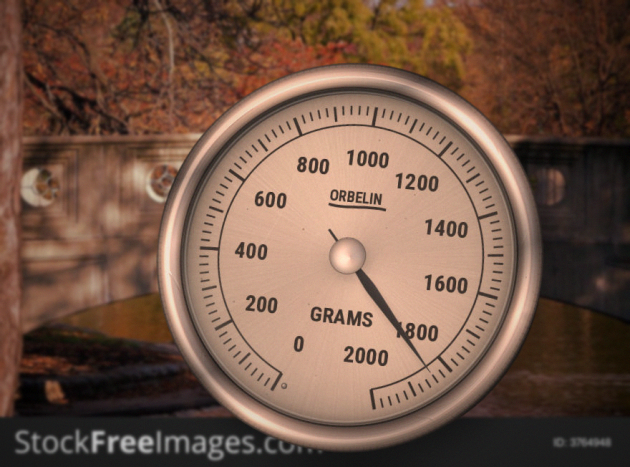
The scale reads 1840; g
